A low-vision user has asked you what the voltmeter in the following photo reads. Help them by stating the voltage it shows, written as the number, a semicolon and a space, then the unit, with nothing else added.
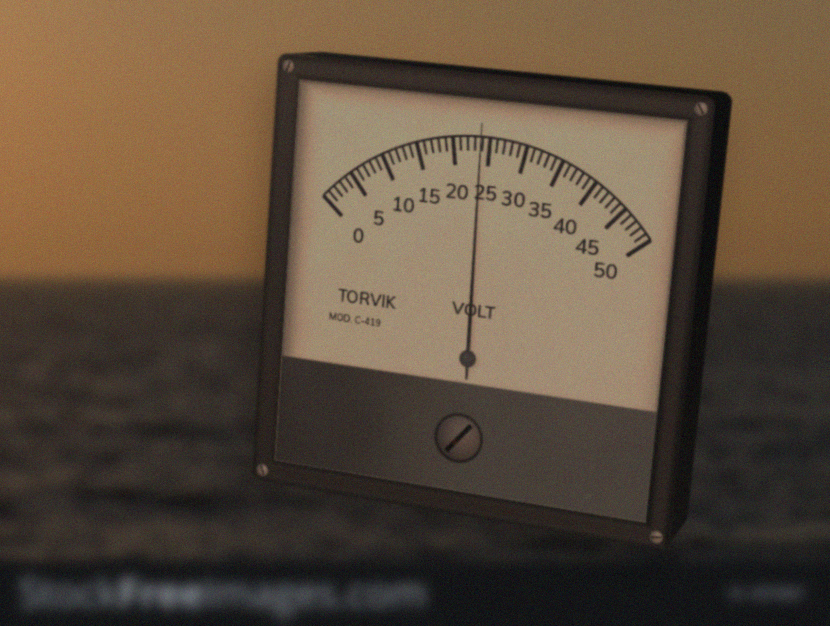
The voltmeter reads 24; V
